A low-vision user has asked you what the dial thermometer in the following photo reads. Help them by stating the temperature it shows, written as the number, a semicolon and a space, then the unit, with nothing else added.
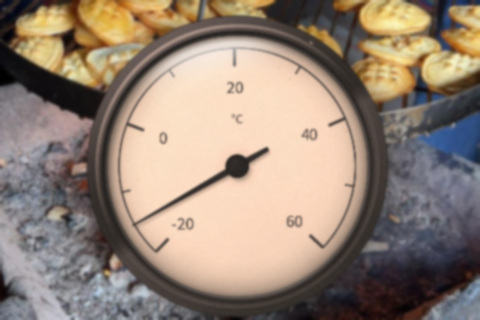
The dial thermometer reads -15; °C
